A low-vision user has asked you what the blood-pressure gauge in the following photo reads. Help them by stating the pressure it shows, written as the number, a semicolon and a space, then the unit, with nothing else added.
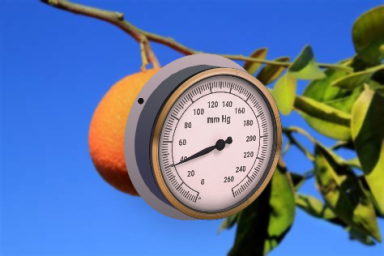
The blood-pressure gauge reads 40; mmHg
